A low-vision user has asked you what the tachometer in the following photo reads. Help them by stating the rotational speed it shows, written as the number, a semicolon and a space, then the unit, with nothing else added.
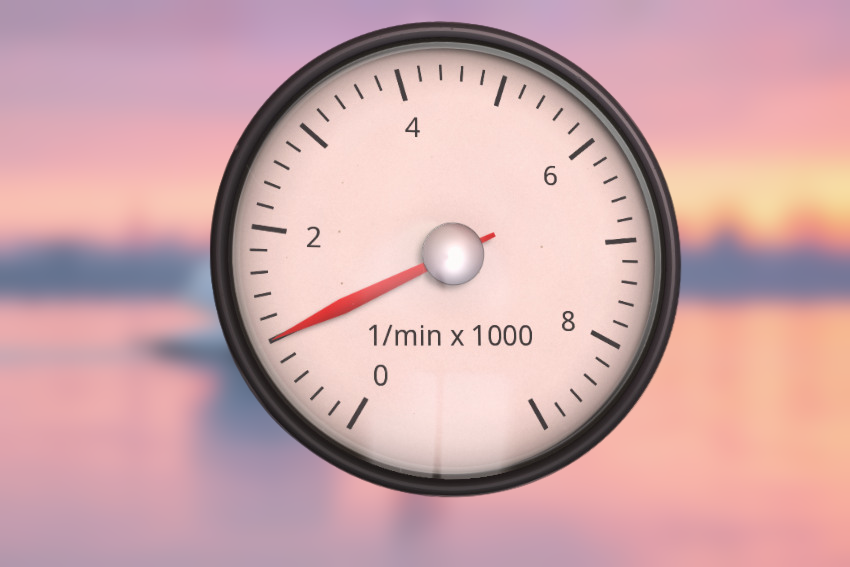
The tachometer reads 1000; rpm
